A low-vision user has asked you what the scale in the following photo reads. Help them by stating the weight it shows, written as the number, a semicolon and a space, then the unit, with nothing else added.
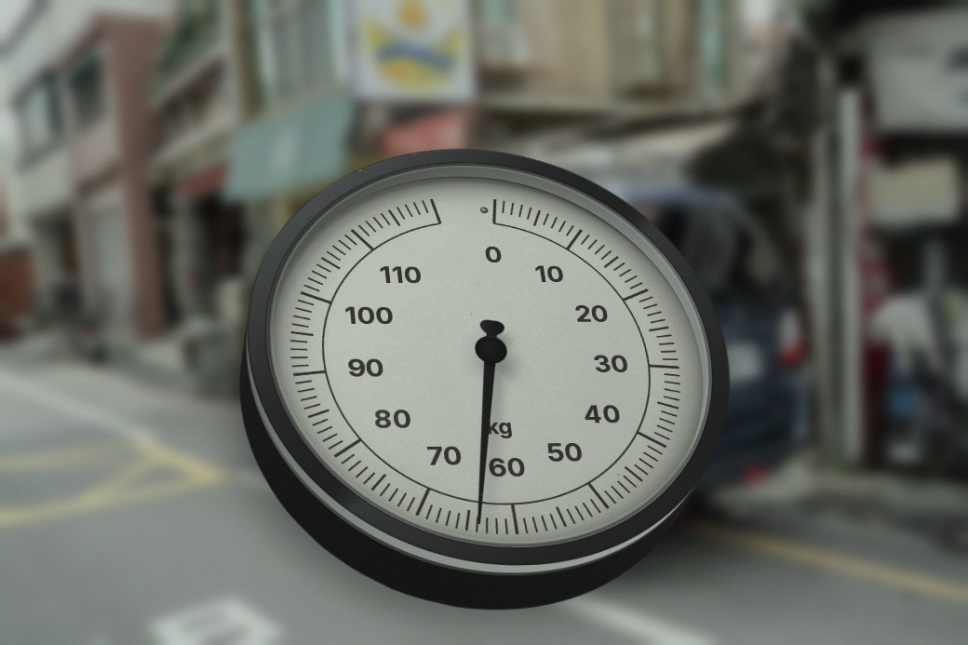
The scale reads 64; kg
